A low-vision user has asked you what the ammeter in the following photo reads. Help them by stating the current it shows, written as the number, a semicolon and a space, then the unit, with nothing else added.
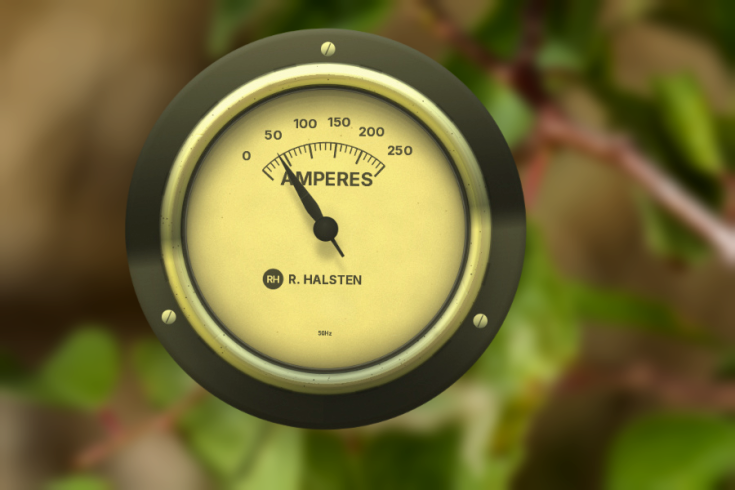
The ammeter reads 40; A
